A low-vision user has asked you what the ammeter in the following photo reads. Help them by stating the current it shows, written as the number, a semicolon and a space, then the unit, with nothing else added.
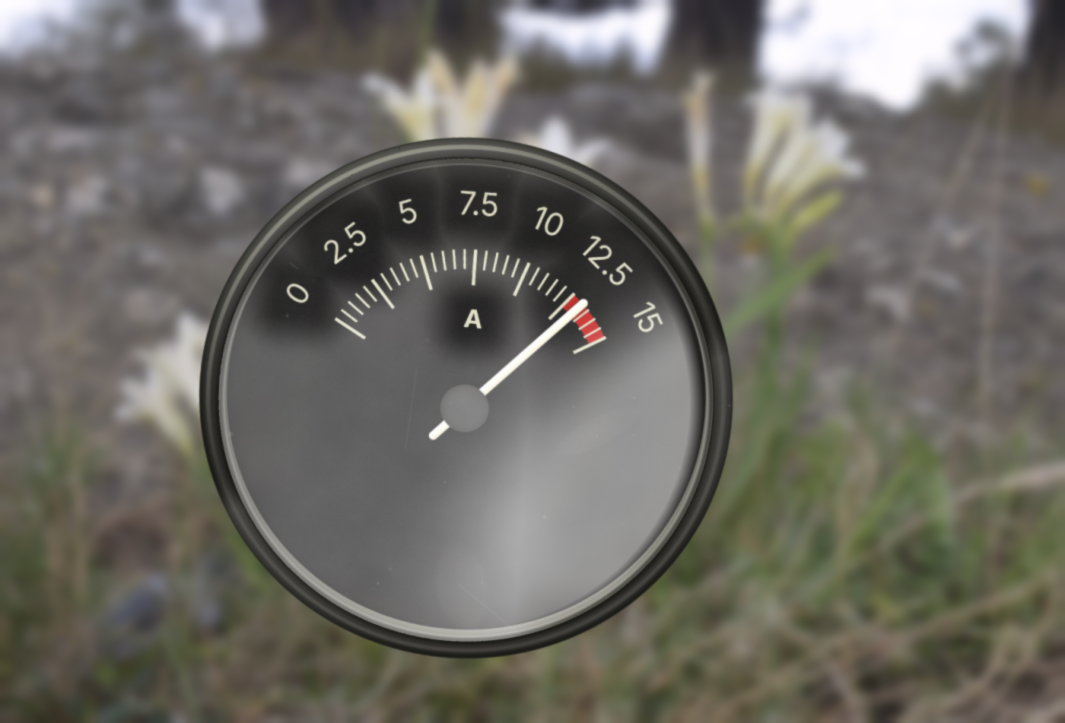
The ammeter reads 13; A
